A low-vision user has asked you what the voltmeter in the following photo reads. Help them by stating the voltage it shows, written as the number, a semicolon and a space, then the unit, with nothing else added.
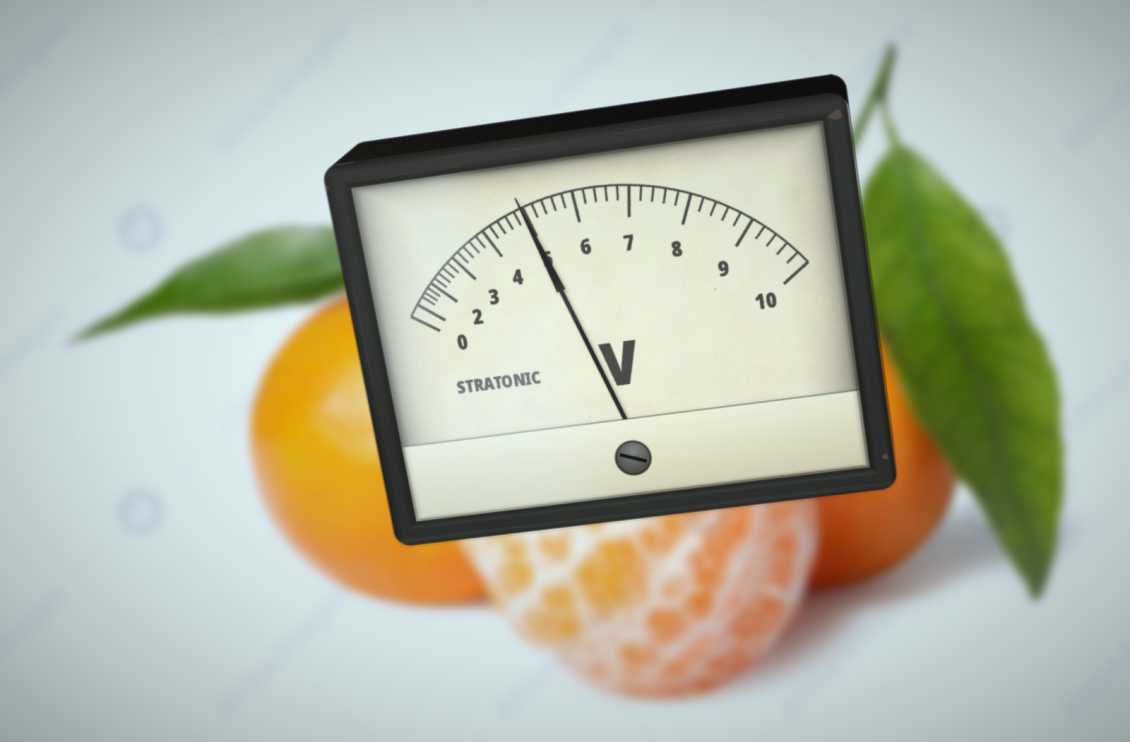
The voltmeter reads 5; V
